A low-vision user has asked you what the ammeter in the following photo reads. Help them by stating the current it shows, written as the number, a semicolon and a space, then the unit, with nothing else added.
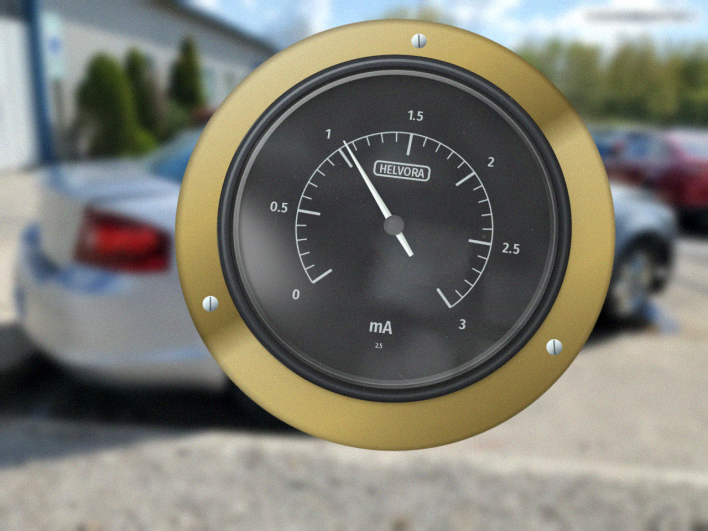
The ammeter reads 1.05; mA
